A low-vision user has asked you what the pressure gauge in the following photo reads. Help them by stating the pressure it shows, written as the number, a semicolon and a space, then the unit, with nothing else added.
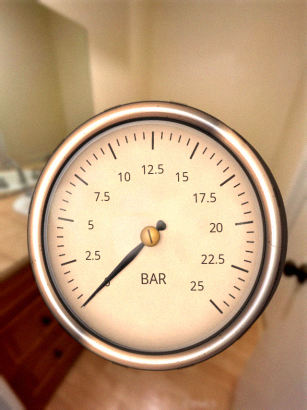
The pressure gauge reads 0; bar
